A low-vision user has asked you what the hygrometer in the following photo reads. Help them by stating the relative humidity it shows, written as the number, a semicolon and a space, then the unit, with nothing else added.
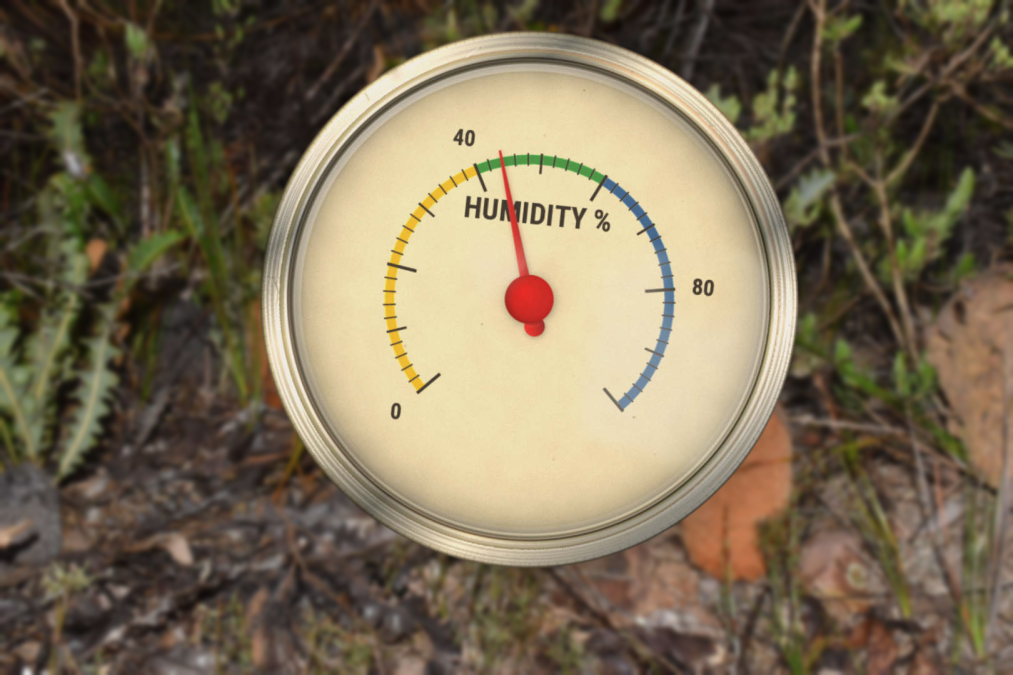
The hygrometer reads 44; %
